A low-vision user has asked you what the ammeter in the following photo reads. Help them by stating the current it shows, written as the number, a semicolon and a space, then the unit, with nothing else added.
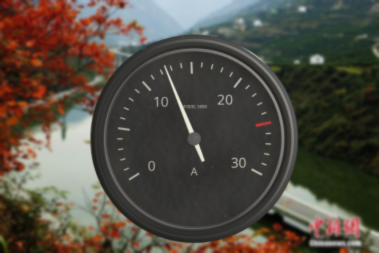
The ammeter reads 12.5; A
